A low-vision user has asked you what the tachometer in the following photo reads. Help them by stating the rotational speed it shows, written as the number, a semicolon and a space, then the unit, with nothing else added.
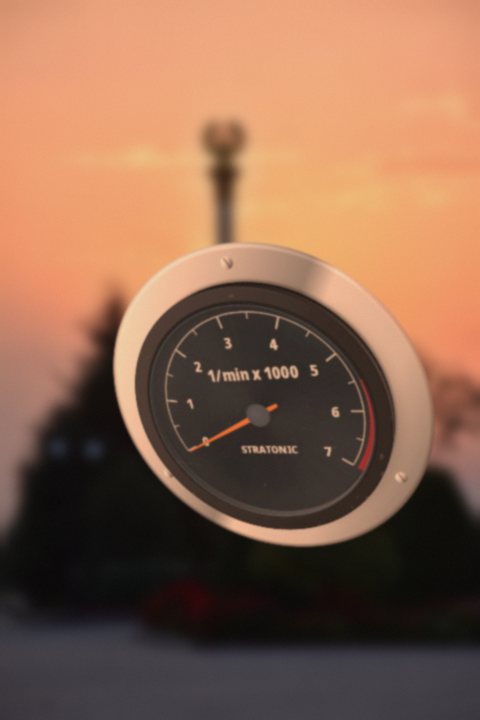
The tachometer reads 0; rpm
